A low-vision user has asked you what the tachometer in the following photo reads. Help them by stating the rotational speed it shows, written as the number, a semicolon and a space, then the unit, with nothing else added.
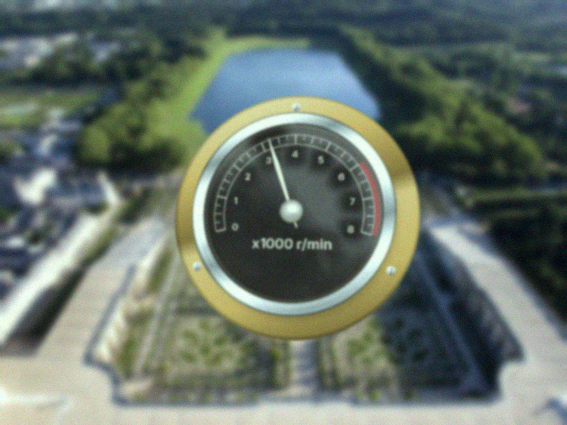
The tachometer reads 3250; rpm
